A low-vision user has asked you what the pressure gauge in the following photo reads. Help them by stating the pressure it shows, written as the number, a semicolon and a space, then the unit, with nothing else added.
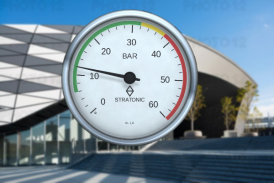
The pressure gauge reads 12; bar
